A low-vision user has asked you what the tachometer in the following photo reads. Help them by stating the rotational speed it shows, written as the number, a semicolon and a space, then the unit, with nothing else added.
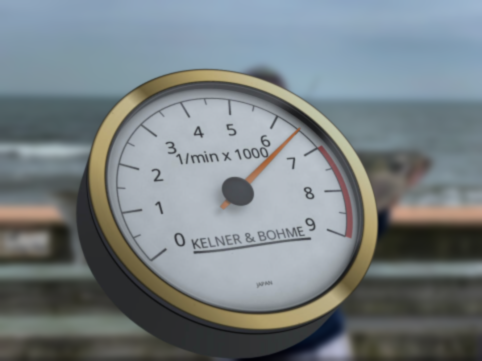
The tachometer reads 6500; rpm
